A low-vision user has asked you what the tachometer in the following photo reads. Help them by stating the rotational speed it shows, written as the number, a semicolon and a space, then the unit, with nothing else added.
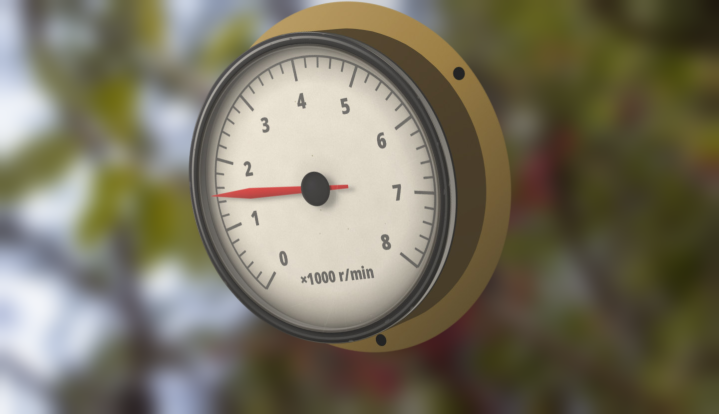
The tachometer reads 1500; rpm
